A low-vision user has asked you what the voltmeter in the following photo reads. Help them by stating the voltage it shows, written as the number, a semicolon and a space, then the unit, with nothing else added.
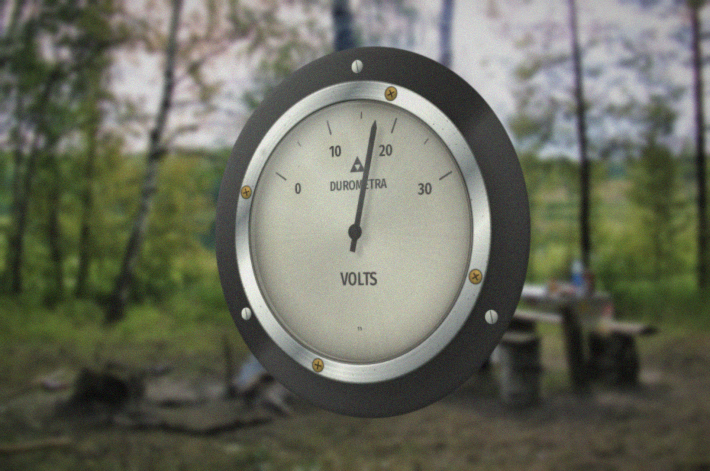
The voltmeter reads 17.5; V
